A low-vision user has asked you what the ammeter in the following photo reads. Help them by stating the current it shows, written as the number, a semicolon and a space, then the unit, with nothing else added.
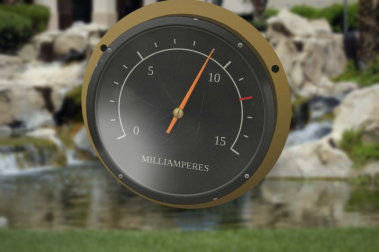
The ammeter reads 9; mA
